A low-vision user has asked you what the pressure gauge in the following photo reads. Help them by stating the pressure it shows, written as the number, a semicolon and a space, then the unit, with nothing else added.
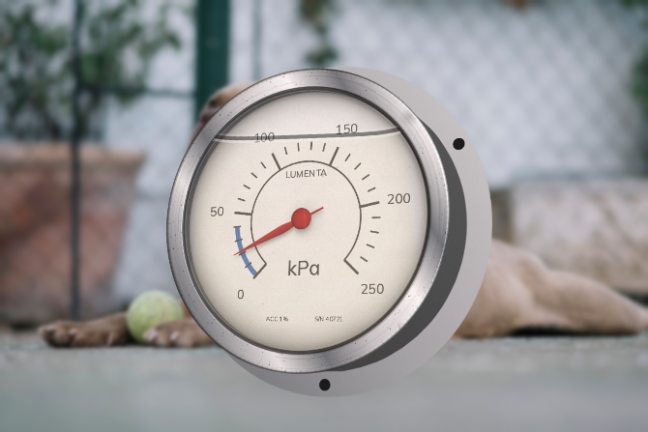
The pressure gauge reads 20; kPa
